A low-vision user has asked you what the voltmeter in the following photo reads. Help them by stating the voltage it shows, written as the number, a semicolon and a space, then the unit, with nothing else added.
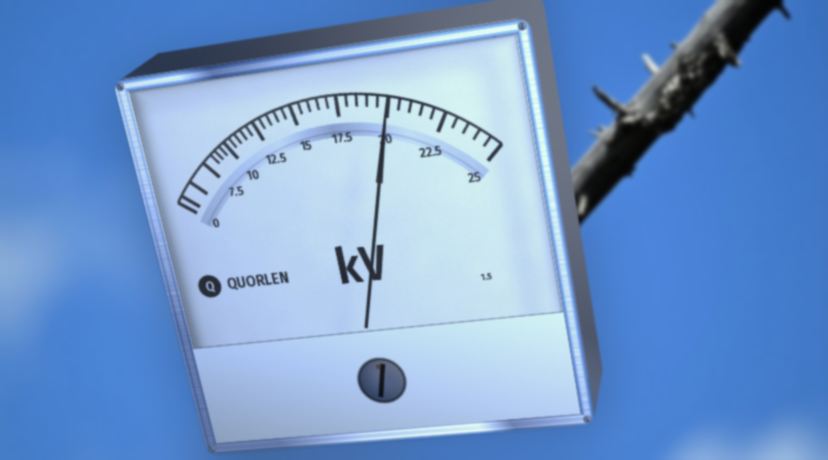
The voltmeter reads 20; kV
